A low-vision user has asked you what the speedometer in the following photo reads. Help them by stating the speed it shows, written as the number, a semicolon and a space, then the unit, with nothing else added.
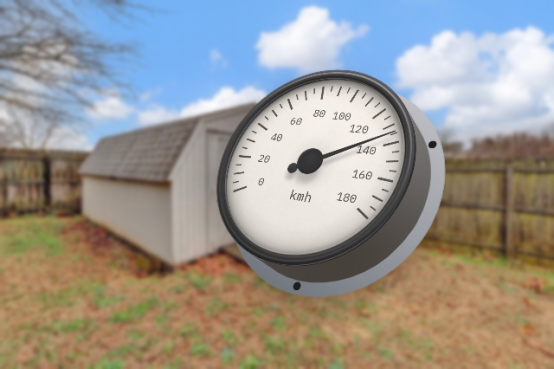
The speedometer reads 135; km/h
